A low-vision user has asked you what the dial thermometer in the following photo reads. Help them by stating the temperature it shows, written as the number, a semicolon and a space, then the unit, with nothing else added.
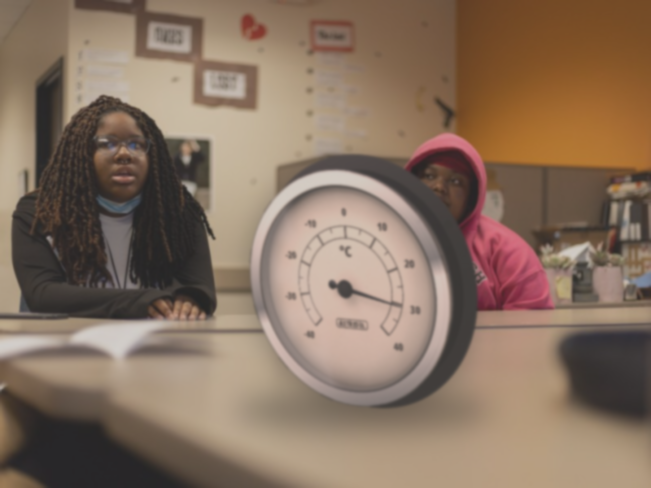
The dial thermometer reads 30; °C
